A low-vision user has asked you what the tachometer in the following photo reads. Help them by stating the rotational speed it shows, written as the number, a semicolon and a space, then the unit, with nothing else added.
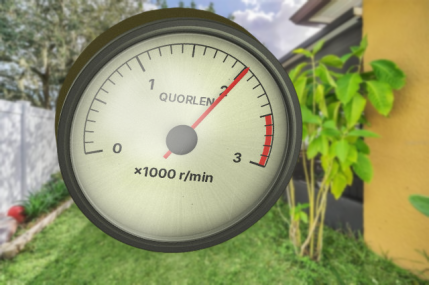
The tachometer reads 2000; rpm
